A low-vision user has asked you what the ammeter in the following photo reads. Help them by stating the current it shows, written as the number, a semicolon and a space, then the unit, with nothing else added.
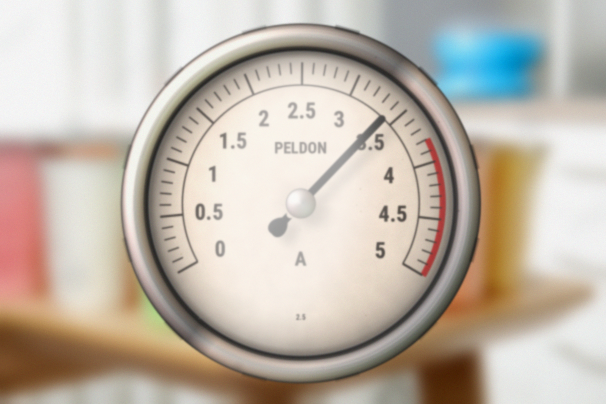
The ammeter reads 3.4; A
